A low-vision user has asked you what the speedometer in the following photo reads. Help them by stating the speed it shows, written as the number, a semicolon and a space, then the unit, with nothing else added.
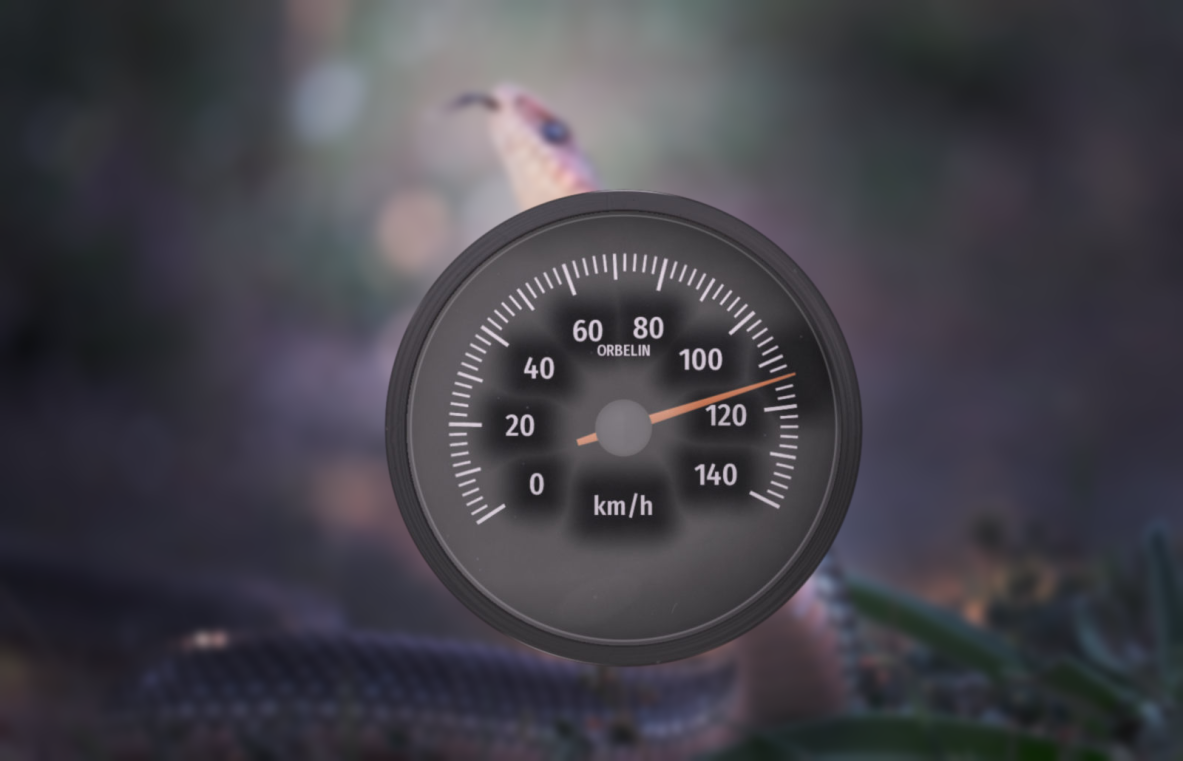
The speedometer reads 114; km/h
